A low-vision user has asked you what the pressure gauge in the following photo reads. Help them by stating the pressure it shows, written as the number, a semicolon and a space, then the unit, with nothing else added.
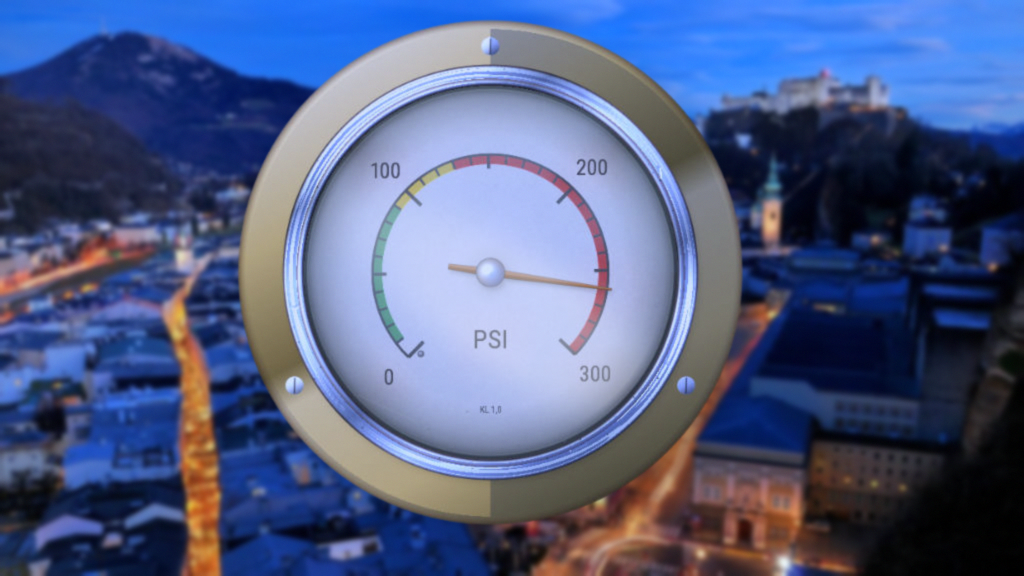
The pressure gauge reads 260; psi
